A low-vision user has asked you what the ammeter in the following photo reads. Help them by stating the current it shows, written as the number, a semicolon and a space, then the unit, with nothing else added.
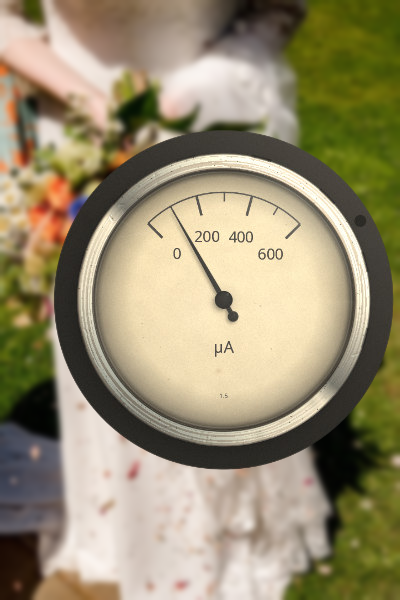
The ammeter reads 100; µA
